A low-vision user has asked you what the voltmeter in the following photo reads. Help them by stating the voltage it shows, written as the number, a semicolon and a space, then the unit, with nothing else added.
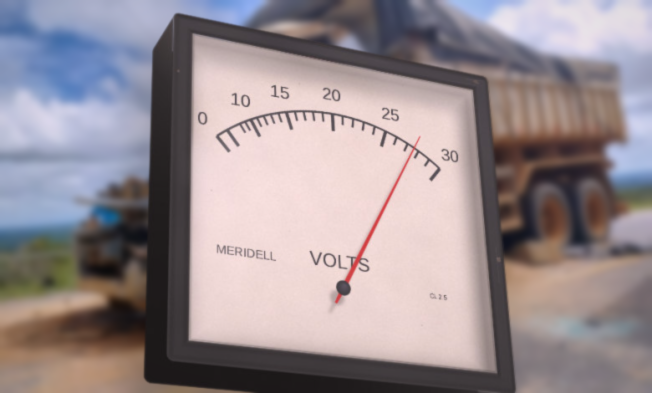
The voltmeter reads 27.5; V
